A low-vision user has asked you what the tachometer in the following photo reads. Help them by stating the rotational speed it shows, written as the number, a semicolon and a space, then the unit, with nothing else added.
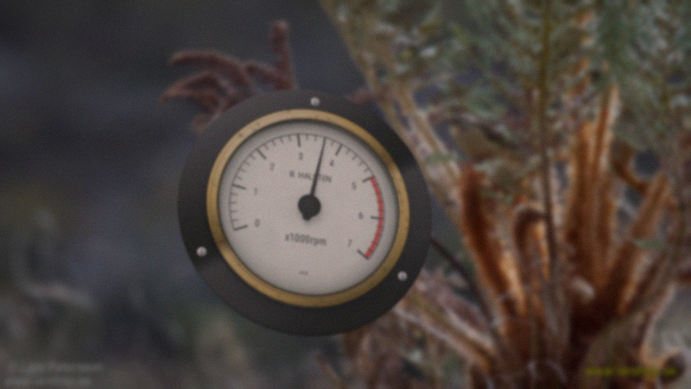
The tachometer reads 3600; rpm
